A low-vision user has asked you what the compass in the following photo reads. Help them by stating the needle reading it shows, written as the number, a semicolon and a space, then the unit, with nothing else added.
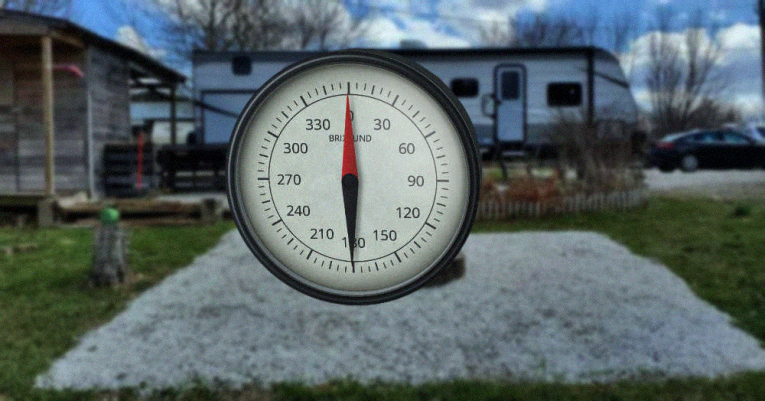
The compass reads 0; °
